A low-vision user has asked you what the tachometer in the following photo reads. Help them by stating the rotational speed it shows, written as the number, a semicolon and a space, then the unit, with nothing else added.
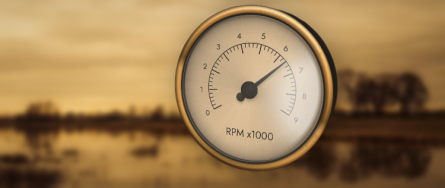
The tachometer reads 6400; rpm
